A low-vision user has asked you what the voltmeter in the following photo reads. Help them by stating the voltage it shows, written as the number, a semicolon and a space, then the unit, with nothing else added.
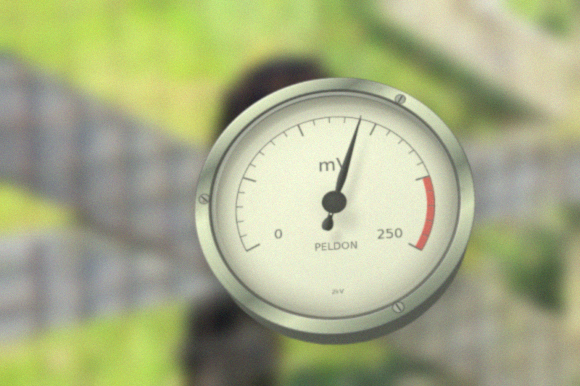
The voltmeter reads 140; mV
